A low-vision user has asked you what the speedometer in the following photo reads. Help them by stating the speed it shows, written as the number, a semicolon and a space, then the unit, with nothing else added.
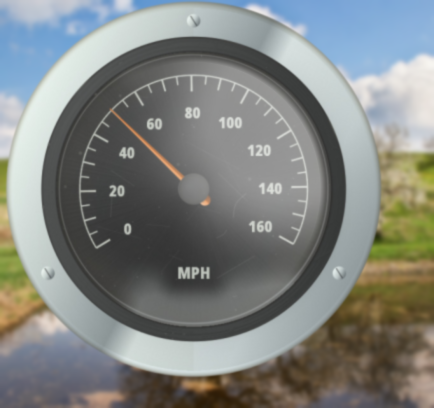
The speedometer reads 50; mph
